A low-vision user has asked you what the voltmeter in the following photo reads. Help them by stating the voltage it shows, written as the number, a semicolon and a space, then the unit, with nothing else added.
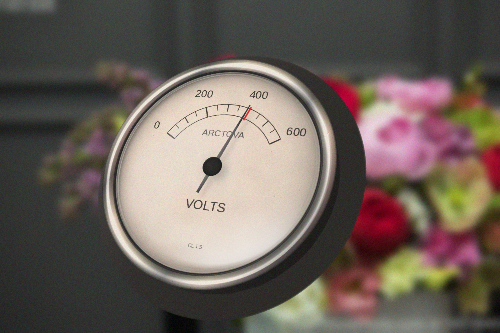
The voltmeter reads 400; V
